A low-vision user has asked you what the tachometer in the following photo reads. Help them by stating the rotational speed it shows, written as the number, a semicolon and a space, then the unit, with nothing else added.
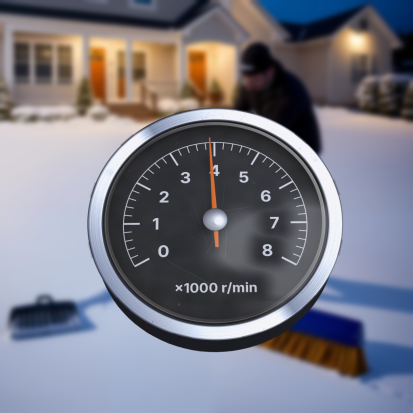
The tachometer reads 3900; rpm
